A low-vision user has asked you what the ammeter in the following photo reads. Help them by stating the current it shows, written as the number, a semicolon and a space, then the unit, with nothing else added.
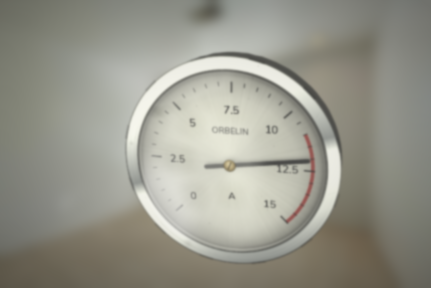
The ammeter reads 12; A
